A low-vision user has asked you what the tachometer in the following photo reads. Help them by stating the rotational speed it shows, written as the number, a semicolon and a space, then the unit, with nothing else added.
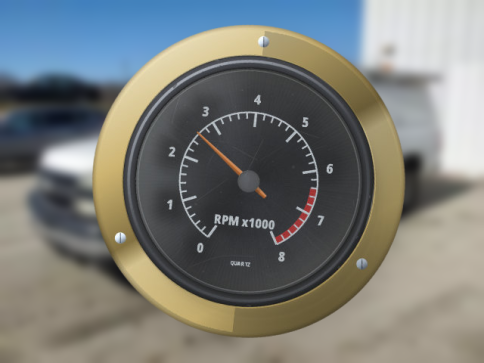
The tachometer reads 2600; rpm
